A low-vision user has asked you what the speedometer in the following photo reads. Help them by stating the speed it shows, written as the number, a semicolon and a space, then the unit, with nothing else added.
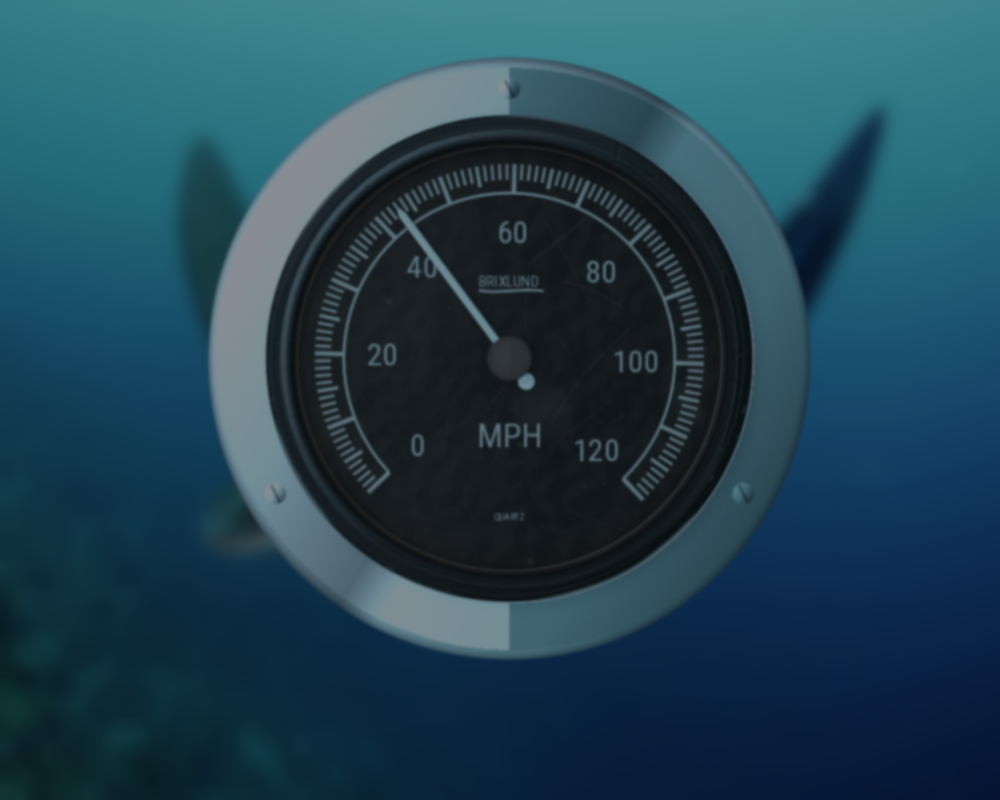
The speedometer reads 43; mph
